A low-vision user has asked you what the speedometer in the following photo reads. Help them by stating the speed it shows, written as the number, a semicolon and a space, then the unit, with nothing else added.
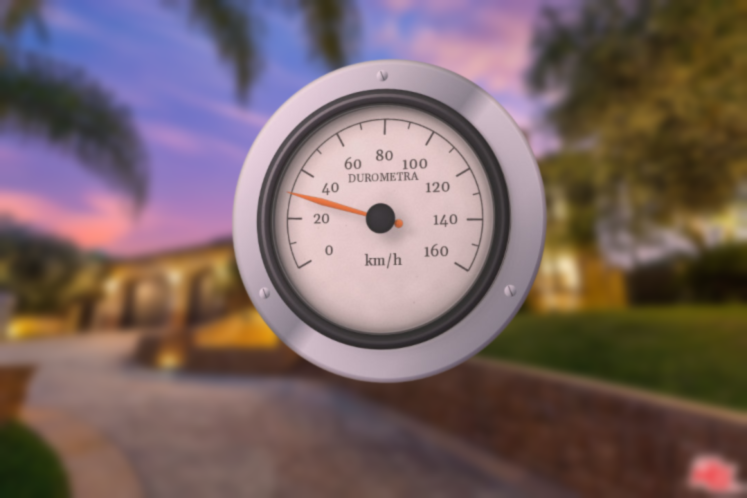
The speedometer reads 30; km/h
